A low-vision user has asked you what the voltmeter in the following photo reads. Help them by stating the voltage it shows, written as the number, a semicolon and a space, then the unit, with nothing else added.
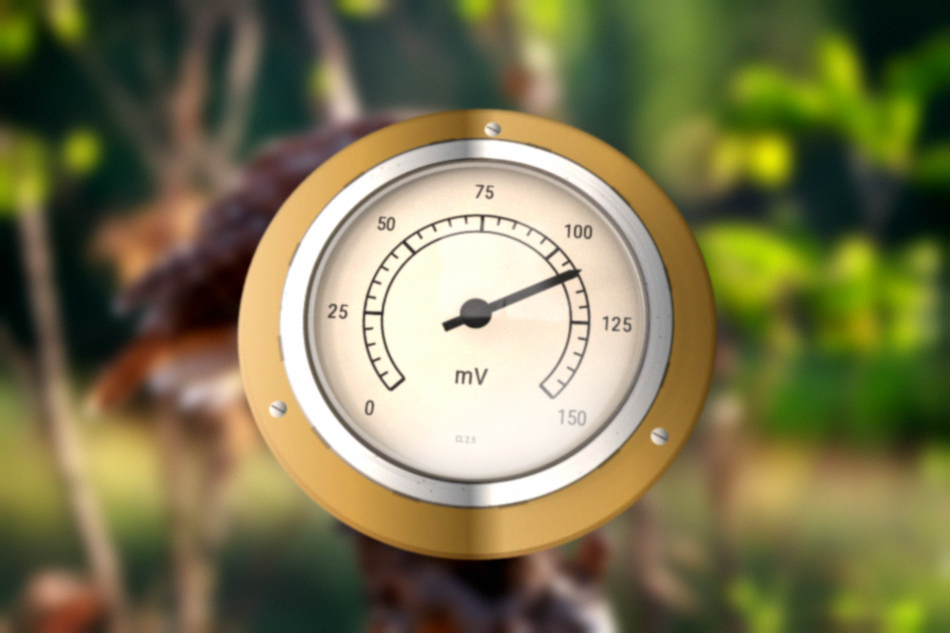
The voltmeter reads 110; mV
